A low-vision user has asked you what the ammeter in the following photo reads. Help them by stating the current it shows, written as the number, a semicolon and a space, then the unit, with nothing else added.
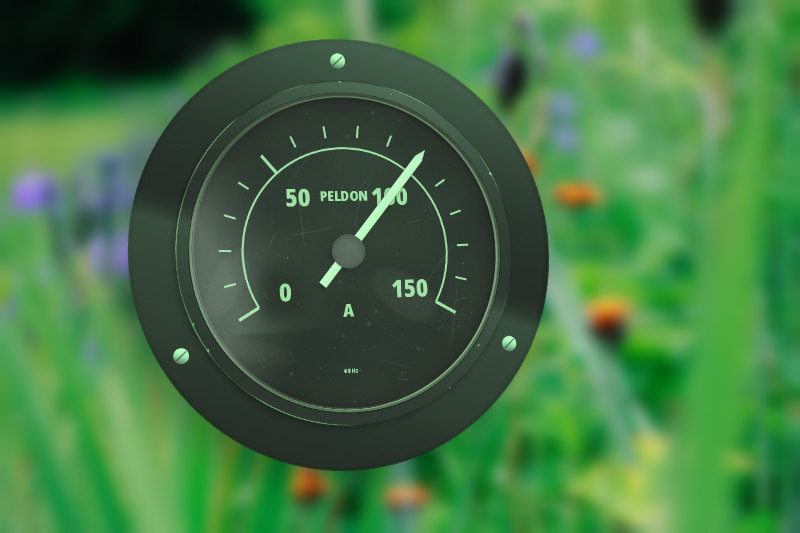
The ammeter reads 100; A
